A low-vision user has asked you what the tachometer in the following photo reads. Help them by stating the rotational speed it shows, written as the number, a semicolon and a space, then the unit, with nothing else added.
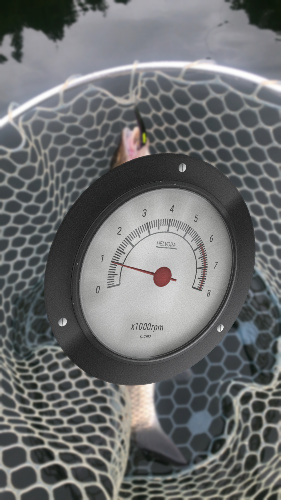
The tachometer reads 1000; rpm
